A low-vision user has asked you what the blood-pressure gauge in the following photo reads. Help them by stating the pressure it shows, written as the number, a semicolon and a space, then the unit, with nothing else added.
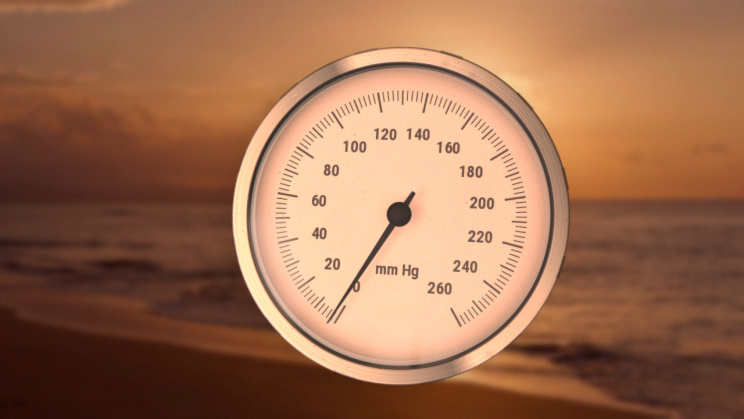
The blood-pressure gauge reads 2; mmHg
